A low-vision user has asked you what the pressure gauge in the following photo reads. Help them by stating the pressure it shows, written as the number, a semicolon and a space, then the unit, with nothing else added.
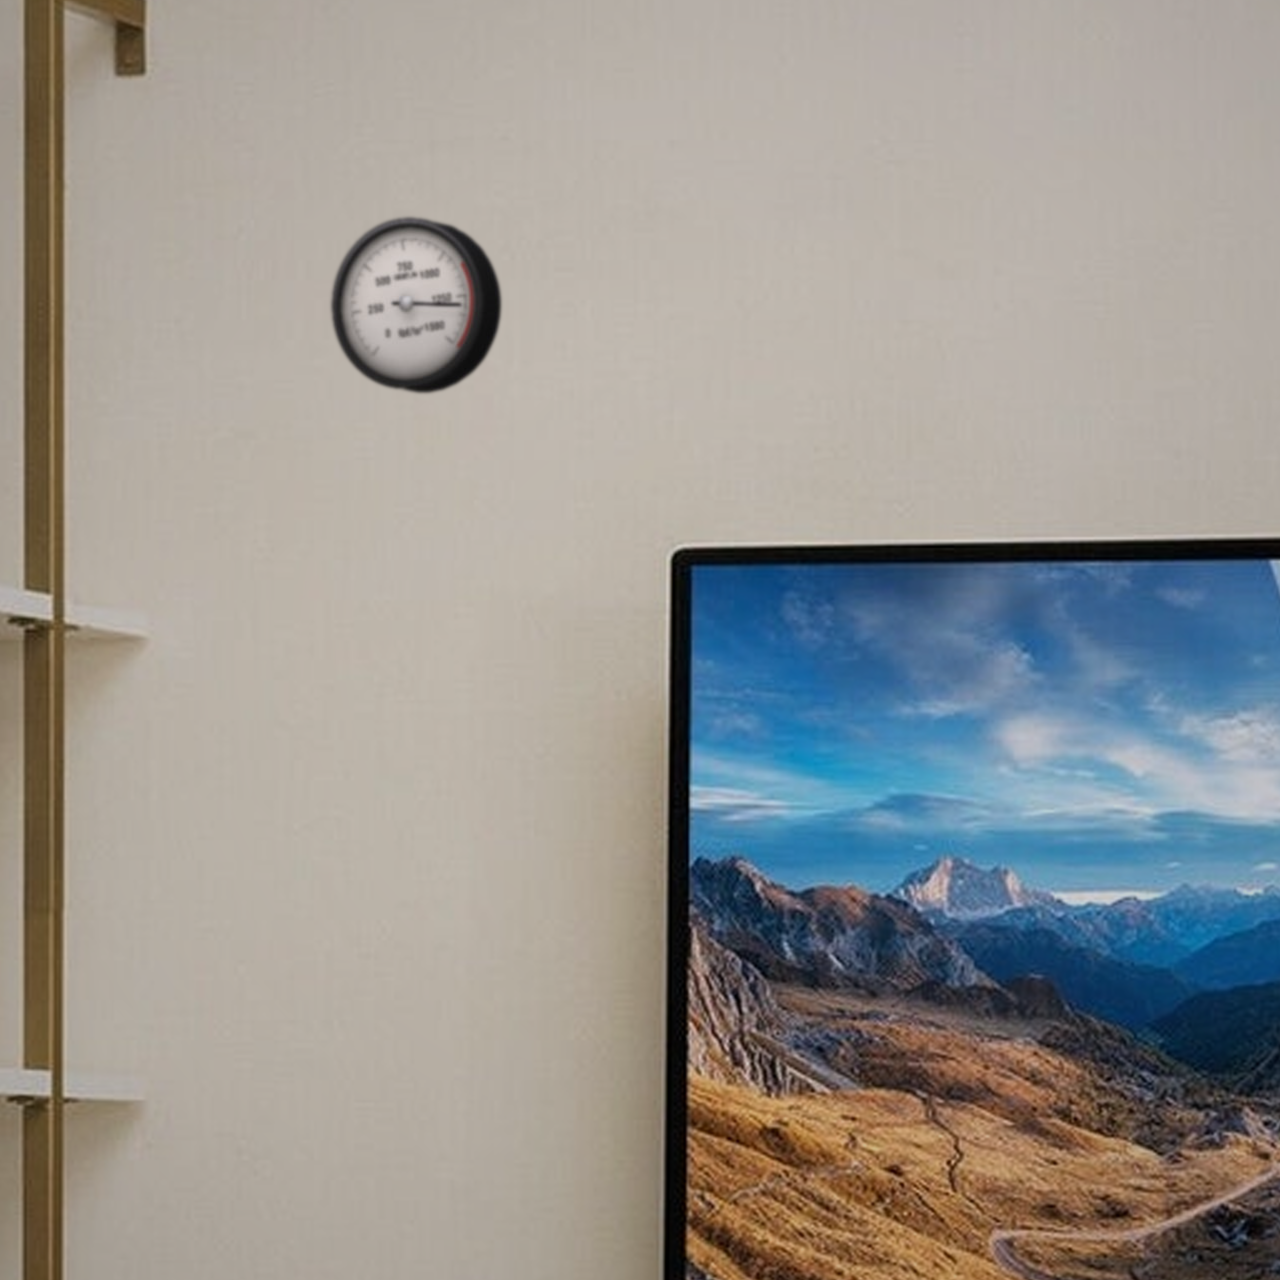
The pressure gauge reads 1300; psi
